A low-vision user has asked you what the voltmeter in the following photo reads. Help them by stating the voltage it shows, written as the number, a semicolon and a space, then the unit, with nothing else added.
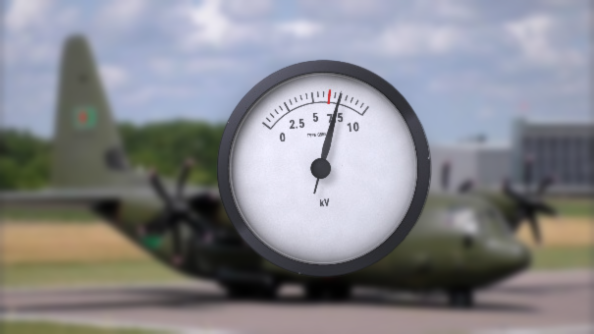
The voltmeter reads 7.5; kV
